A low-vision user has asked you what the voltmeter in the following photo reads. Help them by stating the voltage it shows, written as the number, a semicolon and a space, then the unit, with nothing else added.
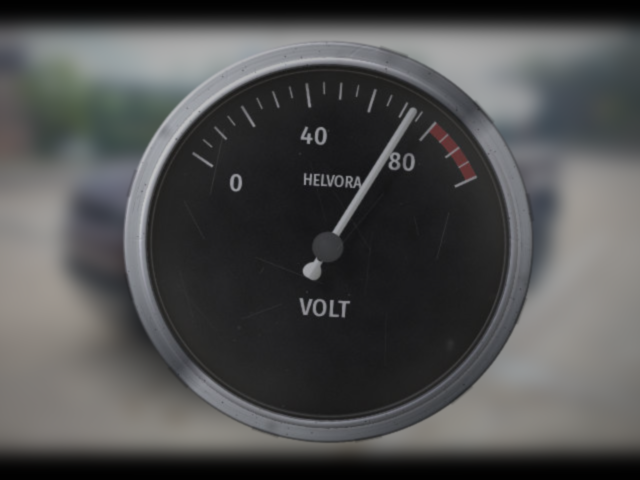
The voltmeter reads 72.5; V
